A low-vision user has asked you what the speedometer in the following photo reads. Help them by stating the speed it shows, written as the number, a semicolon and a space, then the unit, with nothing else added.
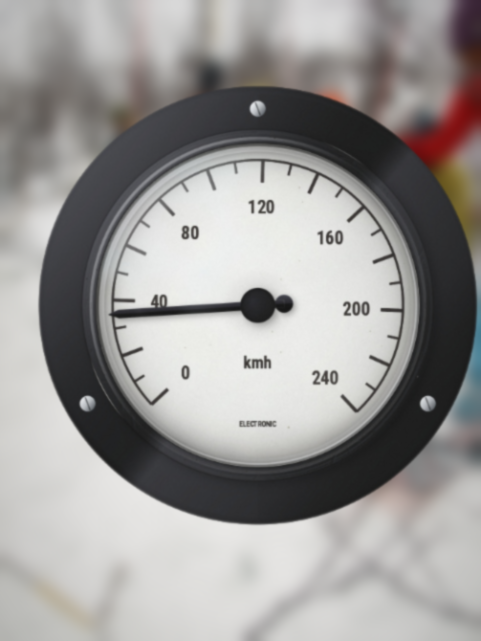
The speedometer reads 35; km/h
